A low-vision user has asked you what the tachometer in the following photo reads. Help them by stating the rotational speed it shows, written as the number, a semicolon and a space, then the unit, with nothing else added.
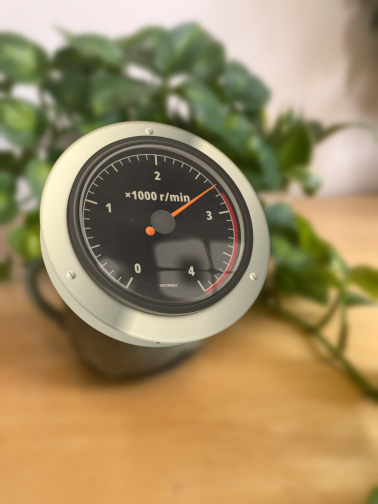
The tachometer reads 2700; rpm
